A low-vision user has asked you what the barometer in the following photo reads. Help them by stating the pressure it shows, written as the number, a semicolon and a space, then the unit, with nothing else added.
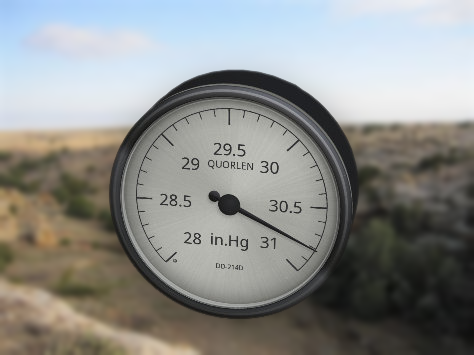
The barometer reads 30.8; inHg
